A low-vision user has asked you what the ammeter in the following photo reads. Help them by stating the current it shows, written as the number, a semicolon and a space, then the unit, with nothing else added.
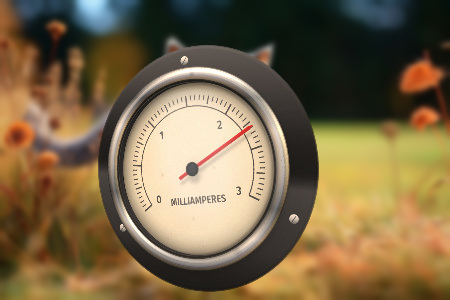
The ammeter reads 2.3; mA
